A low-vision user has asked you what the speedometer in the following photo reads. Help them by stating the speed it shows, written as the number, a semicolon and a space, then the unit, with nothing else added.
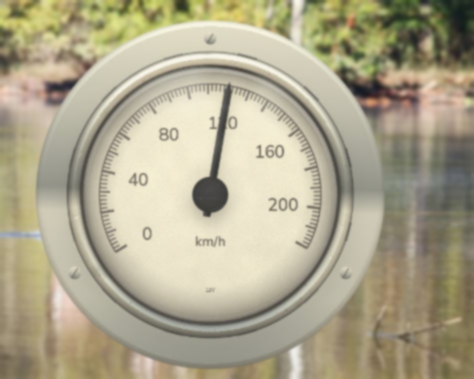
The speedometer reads 120; km/h
